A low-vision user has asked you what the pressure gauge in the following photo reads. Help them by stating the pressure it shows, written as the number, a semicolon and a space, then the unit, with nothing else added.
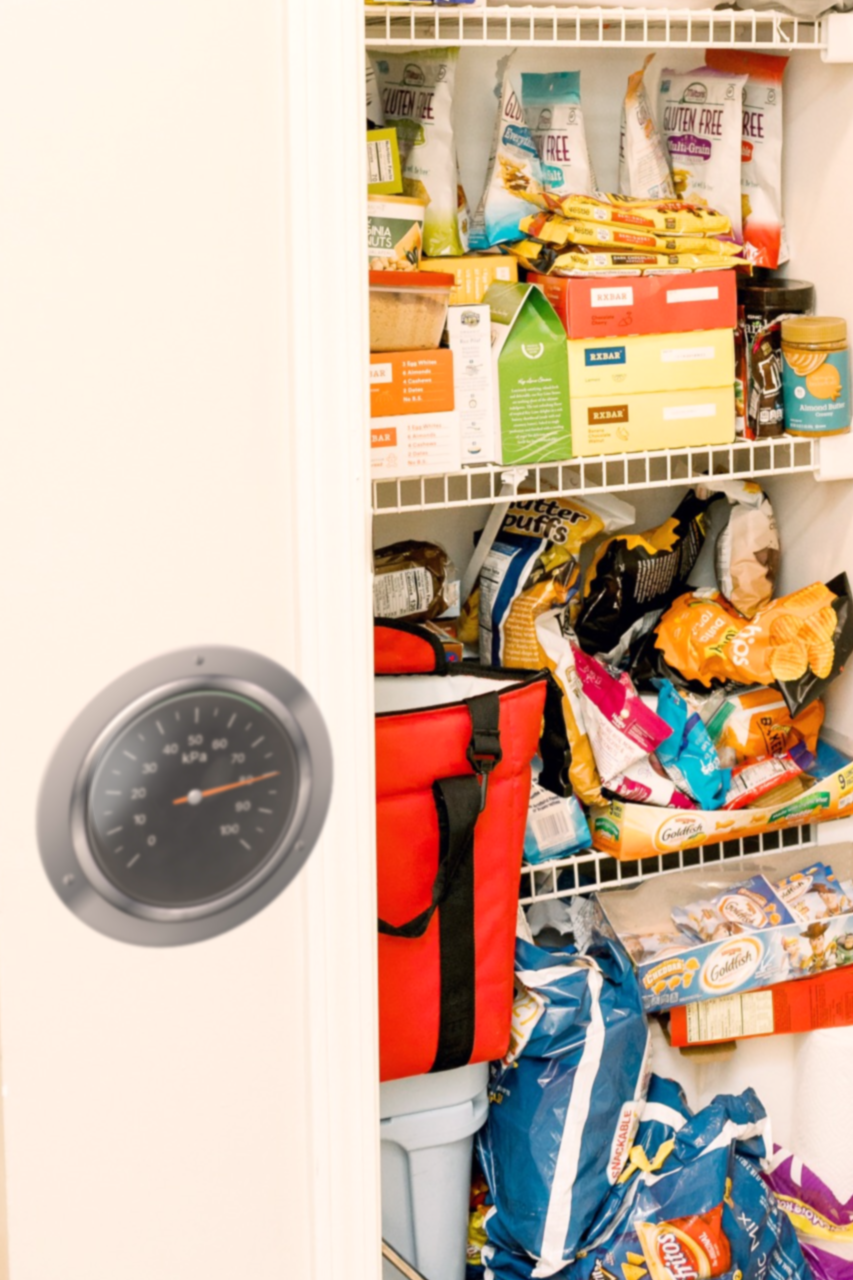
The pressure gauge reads 80; kPa
